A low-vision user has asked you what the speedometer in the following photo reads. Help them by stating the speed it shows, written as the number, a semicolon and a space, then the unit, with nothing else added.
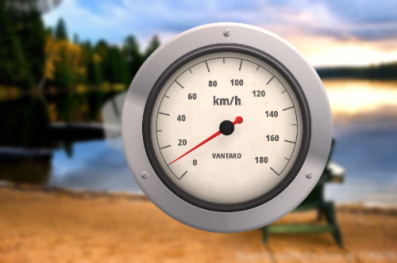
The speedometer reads 10; km/h
